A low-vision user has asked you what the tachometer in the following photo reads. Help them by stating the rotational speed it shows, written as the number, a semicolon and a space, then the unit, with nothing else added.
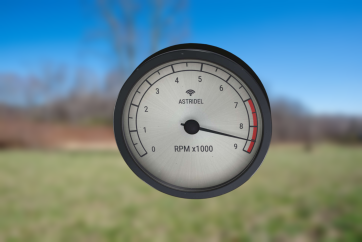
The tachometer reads 8500; rpm
